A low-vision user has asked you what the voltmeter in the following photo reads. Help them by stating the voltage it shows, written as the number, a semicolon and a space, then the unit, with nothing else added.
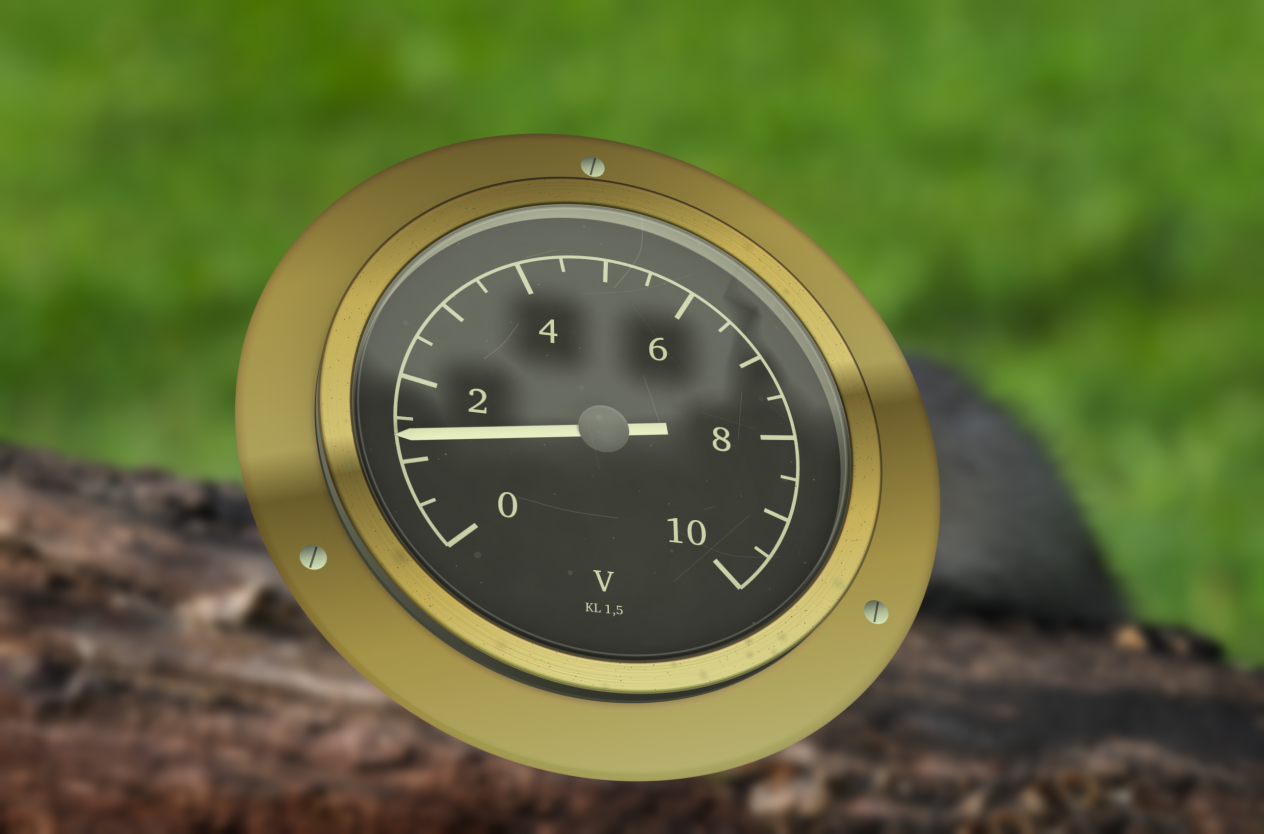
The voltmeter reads 1.25; V
